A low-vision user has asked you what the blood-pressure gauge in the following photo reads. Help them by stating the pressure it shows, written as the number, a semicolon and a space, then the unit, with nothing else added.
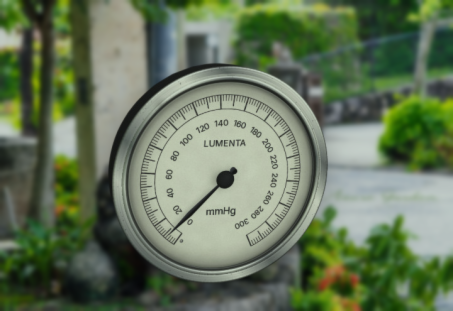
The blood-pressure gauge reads 10; mmHg
